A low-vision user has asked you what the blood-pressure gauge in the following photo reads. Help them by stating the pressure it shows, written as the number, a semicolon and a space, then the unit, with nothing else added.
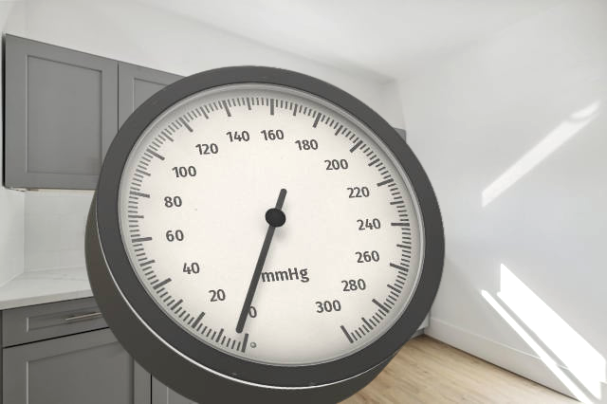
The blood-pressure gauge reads 4; mmHg
